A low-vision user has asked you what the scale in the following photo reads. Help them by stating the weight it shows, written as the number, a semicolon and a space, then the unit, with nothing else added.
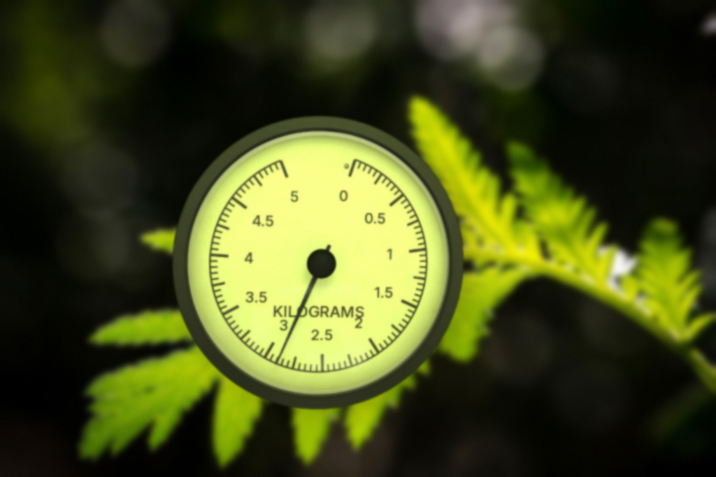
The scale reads 2.9; kg
